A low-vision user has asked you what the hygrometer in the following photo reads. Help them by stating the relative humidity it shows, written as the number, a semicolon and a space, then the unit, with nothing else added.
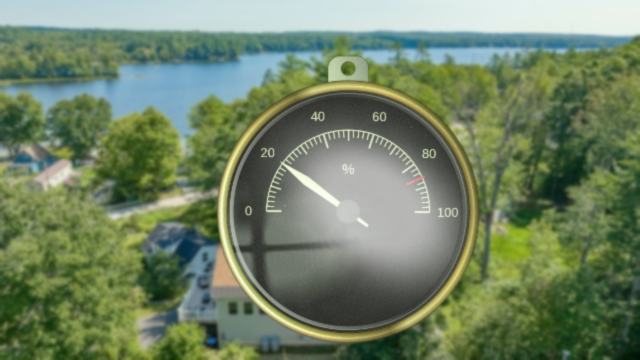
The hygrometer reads 20; %
